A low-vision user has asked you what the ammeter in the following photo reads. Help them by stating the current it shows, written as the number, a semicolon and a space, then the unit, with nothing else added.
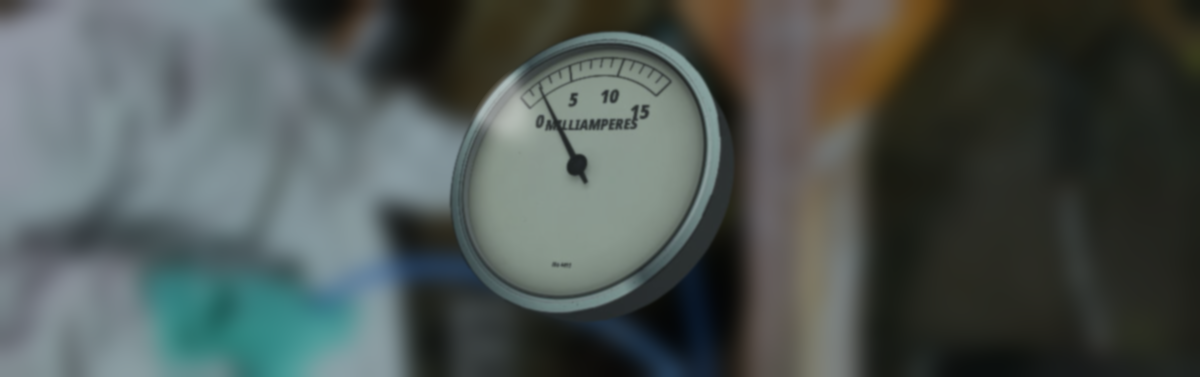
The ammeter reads 2; mA
